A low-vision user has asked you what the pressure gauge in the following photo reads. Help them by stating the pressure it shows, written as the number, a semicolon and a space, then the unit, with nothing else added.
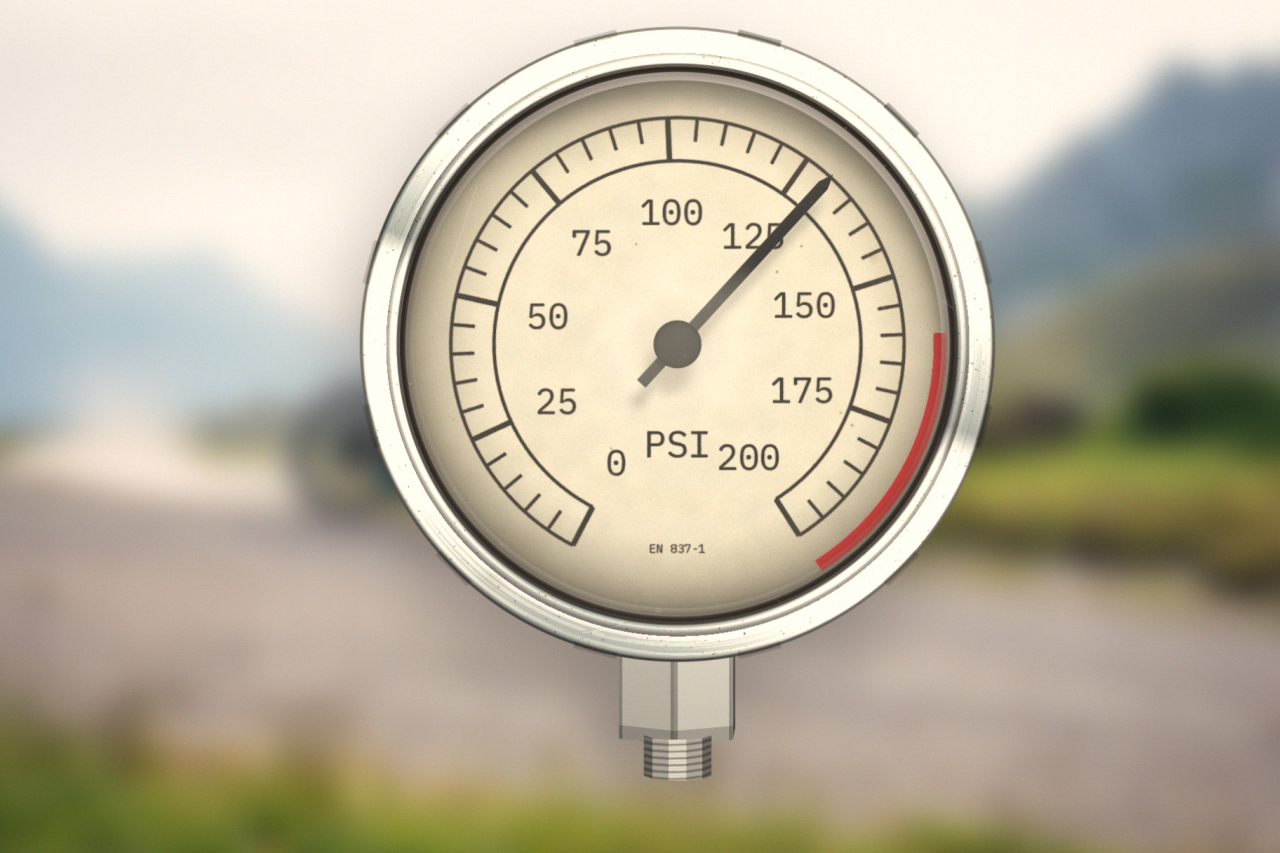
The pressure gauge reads 130; psi
